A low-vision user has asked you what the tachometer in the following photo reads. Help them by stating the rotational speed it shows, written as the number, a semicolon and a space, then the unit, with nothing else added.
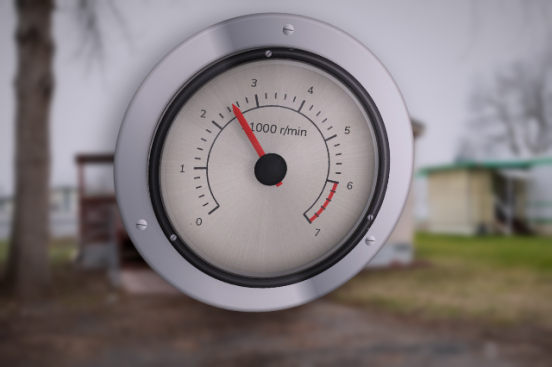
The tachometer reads 2500; rpm
